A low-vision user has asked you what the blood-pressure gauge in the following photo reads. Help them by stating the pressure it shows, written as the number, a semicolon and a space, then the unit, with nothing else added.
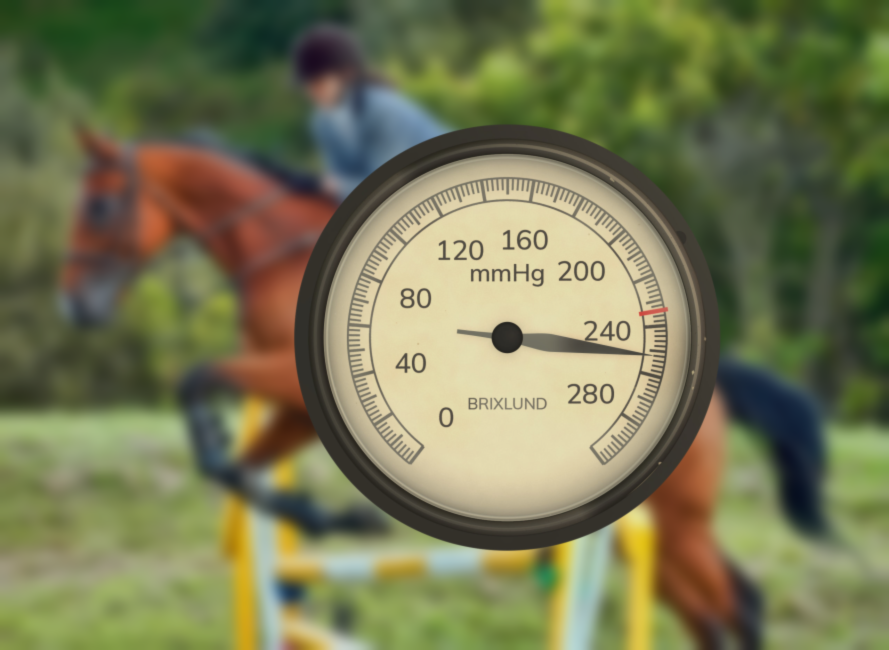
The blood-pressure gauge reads 252; mmHg
